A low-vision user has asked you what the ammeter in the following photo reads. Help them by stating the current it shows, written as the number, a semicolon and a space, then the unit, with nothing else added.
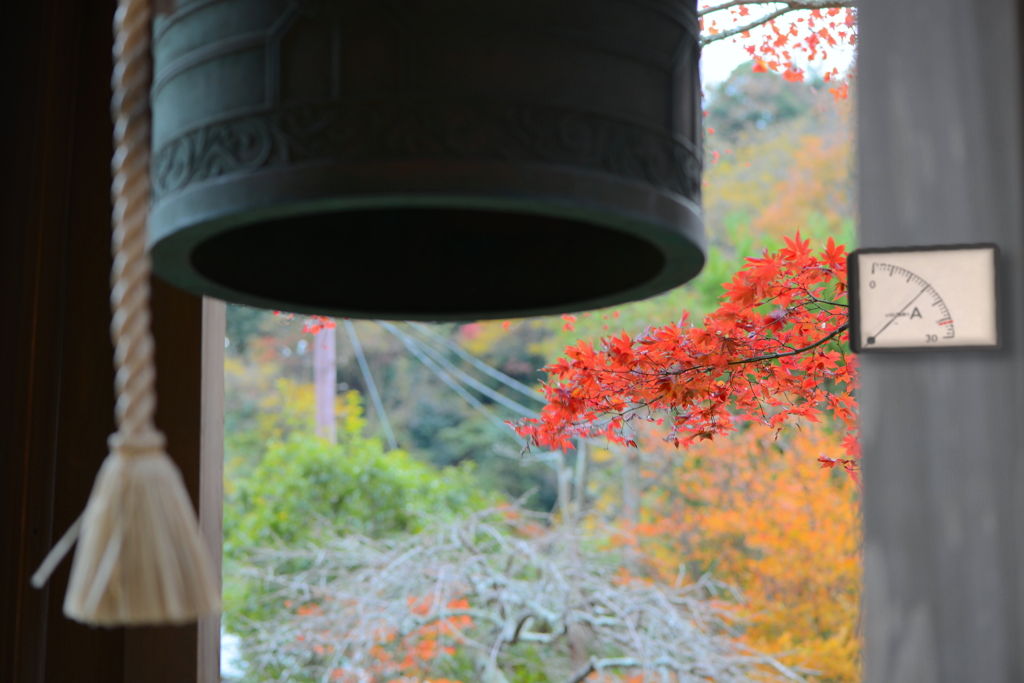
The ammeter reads 15; A
